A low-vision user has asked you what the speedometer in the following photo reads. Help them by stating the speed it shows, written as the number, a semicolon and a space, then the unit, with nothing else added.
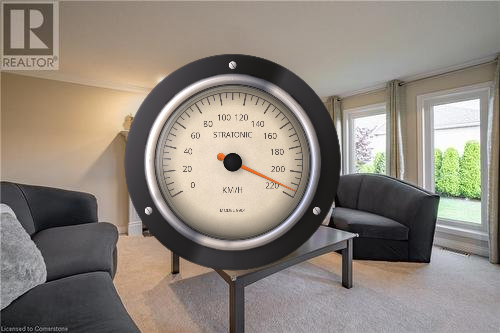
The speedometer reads 215; km/h
